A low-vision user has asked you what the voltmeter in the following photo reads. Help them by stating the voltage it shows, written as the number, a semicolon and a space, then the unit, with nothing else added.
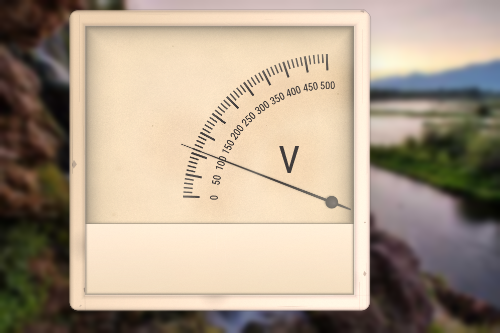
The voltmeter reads 110; V
